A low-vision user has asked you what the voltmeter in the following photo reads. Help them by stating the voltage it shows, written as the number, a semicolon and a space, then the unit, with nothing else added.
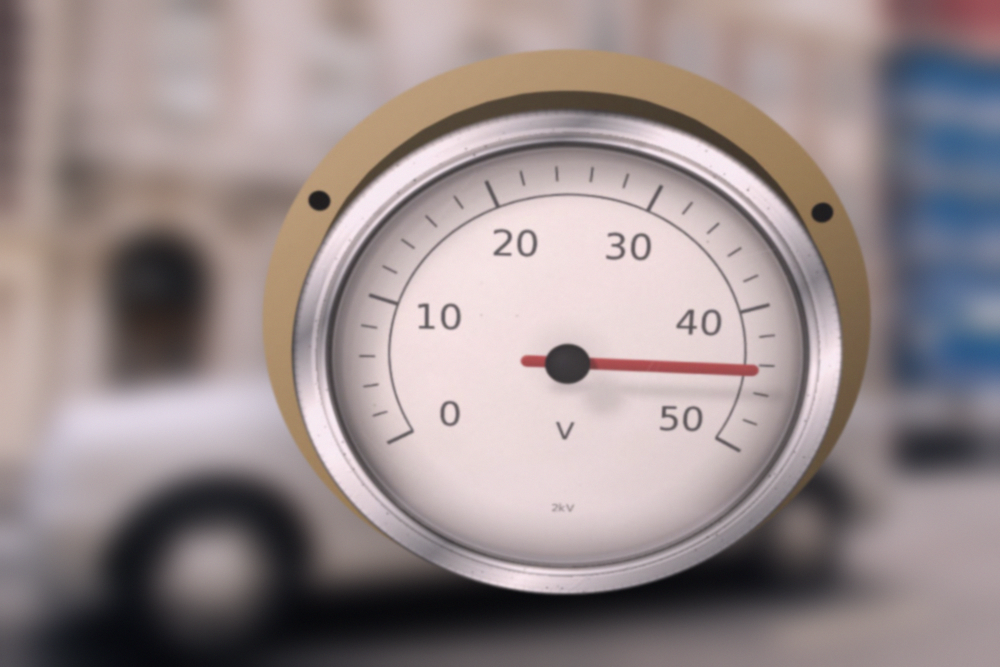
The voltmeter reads 44; V
